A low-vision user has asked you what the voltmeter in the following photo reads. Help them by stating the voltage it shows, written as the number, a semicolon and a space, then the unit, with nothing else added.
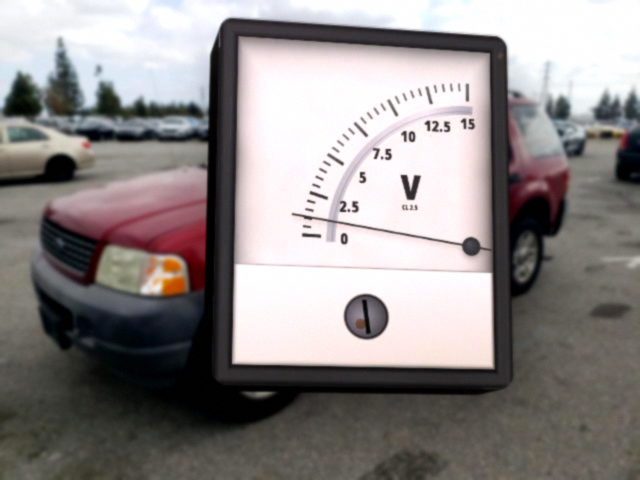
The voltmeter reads 1; V
